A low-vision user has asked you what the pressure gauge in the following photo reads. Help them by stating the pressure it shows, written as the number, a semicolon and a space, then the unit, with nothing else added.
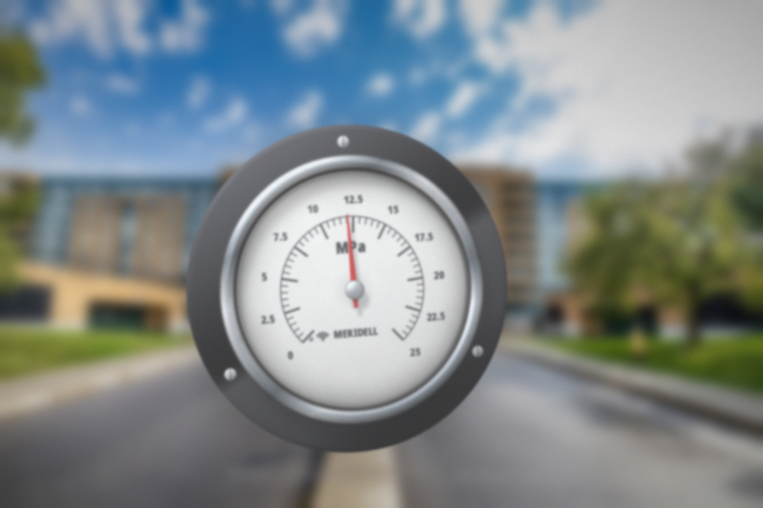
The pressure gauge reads 12; MPa
